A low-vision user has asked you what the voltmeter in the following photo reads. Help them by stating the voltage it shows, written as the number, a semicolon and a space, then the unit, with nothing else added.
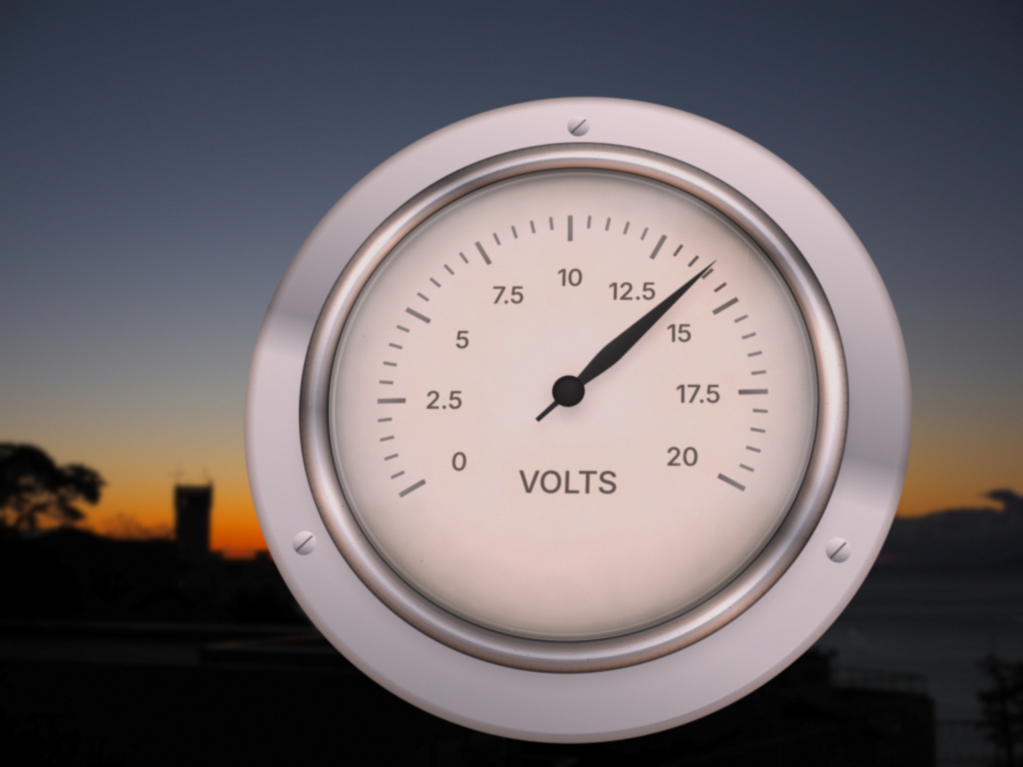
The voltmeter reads 14; V
